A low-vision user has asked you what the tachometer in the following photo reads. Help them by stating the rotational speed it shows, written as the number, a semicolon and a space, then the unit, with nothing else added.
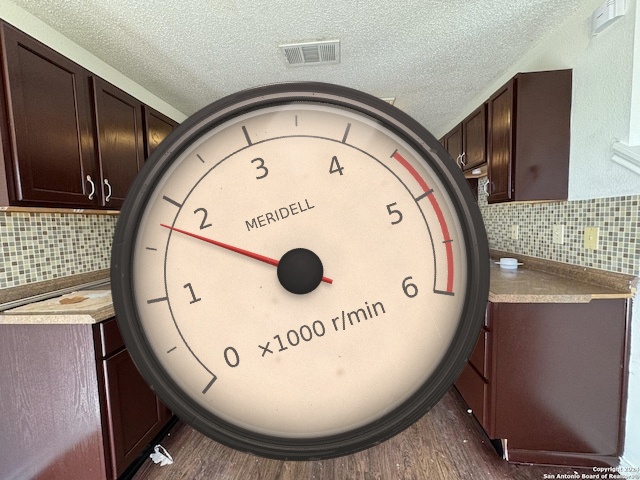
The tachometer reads 1750; rpm
